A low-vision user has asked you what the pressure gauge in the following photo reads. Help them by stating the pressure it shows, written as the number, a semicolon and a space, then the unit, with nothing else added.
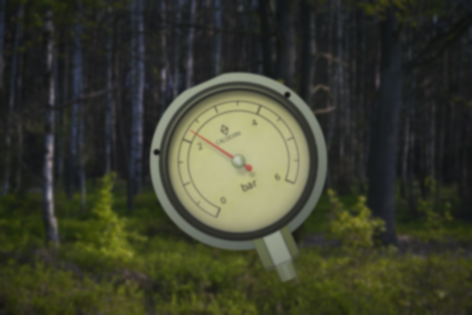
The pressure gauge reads 2.25; bar
